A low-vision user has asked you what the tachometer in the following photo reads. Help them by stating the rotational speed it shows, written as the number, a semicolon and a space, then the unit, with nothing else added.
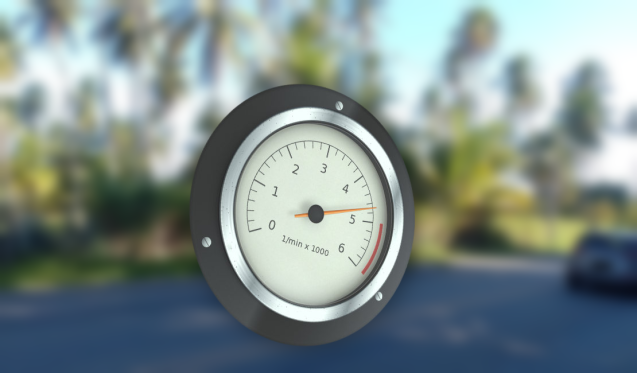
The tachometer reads 4700; rpm
